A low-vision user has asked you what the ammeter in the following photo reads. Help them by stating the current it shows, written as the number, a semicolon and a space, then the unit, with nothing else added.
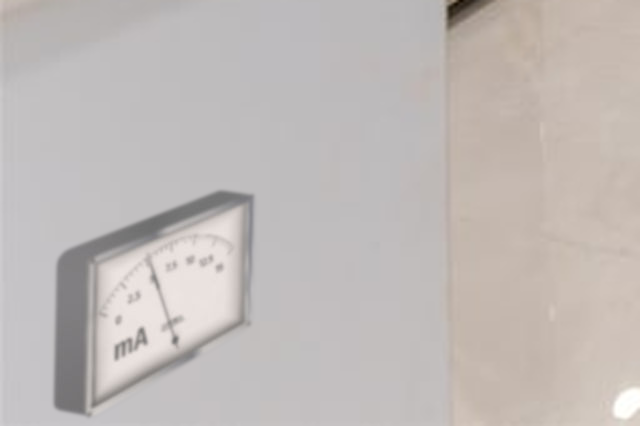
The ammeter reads 5; mA
